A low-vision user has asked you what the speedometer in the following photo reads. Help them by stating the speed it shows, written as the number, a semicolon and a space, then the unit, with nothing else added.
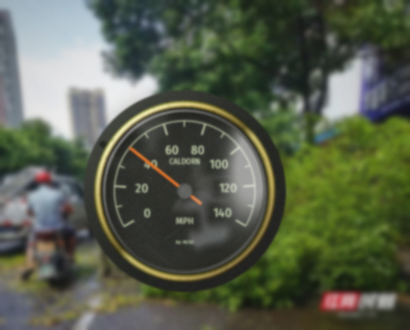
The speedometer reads 40; mph
